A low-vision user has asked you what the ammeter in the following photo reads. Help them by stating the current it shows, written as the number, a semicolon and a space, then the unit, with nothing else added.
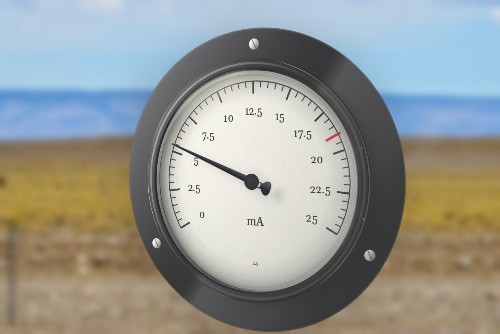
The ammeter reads 5.5; mA
